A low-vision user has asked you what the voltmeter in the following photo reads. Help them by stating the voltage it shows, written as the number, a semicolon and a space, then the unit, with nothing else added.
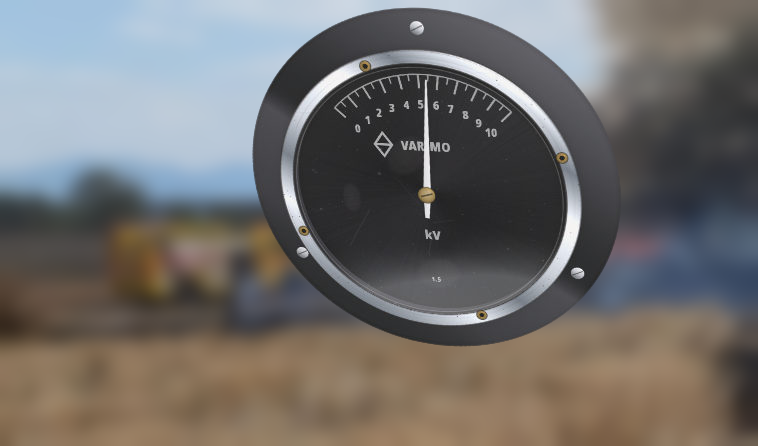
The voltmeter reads 5.5; kV
